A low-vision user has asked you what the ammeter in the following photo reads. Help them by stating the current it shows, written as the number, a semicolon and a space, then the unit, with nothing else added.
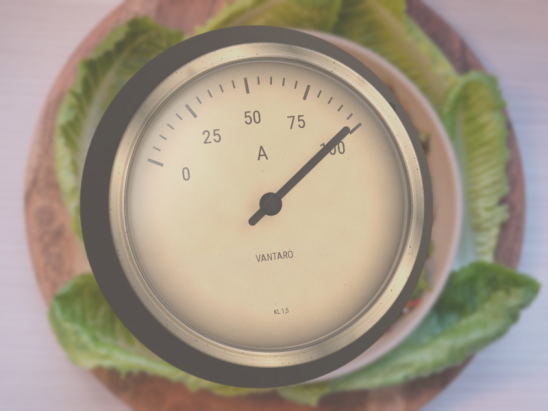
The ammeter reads 97.5; A
